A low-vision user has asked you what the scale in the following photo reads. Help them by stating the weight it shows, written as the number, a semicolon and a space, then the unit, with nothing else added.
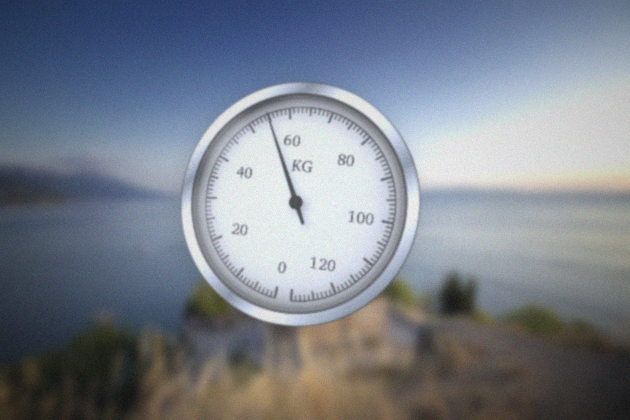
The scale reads 55; kg
